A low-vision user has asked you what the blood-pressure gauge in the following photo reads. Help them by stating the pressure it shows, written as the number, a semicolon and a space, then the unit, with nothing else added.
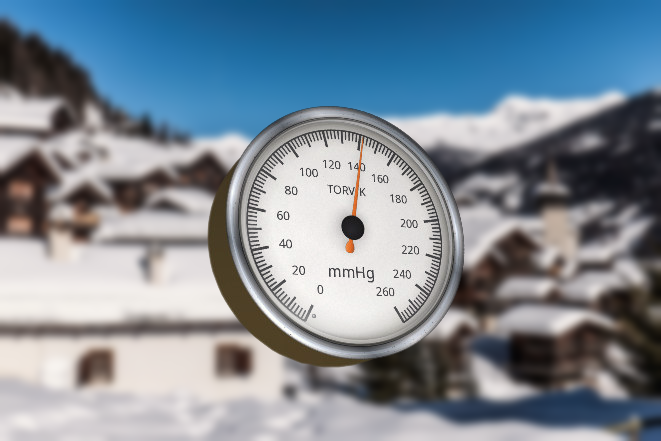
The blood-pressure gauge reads 140; mmHg
